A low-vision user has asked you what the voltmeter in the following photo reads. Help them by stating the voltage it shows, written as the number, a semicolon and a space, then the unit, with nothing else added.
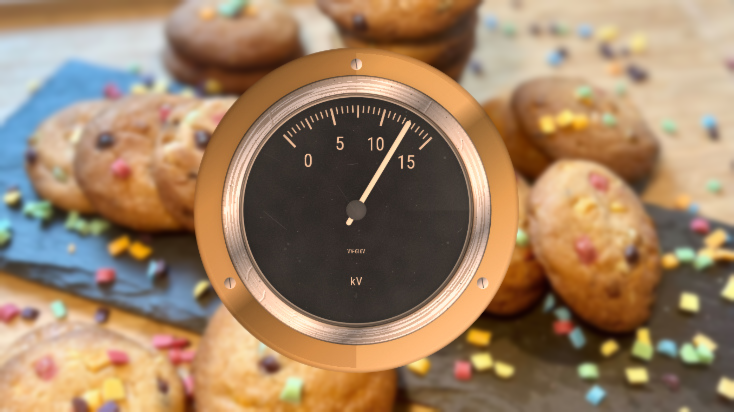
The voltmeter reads 12.5; kV
